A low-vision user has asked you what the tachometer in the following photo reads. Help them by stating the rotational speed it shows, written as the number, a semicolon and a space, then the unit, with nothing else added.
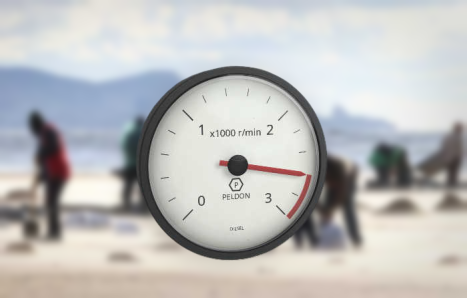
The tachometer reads 2600; rpm
